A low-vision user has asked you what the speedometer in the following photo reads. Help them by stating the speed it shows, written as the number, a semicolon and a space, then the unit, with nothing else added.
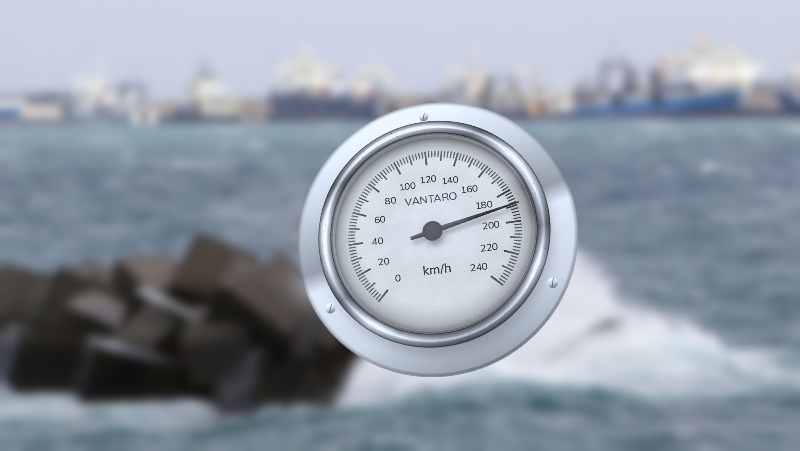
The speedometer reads 190; km/h
